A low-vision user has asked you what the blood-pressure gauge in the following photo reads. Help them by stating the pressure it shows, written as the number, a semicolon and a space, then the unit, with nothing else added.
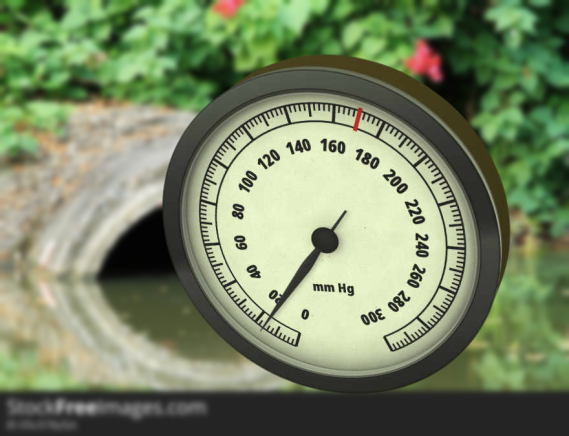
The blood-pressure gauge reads 16; mmHg
